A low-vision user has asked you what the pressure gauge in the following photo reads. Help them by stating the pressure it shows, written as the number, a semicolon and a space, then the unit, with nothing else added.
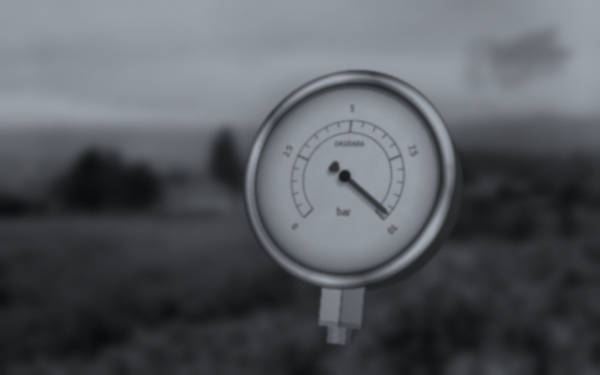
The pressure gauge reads 9.75; bar
